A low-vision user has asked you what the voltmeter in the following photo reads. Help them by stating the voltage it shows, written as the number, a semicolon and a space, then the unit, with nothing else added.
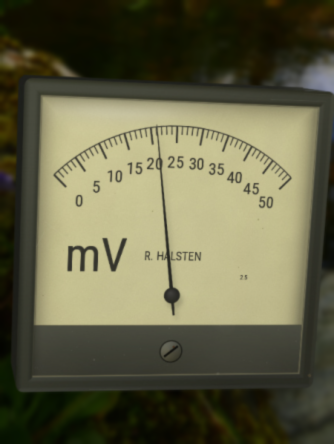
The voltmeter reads 21; mV
